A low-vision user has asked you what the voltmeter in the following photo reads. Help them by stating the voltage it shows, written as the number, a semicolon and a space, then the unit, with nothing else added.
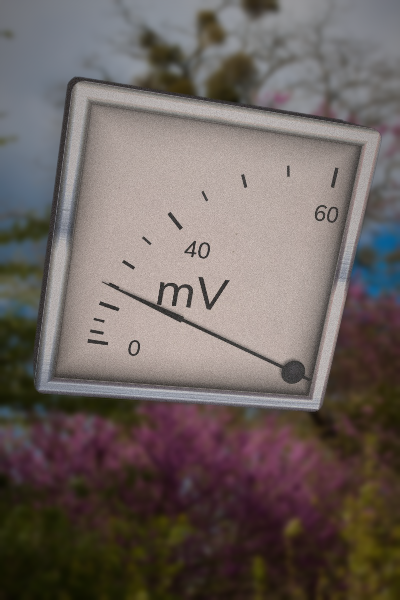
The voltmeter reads 25; mV
